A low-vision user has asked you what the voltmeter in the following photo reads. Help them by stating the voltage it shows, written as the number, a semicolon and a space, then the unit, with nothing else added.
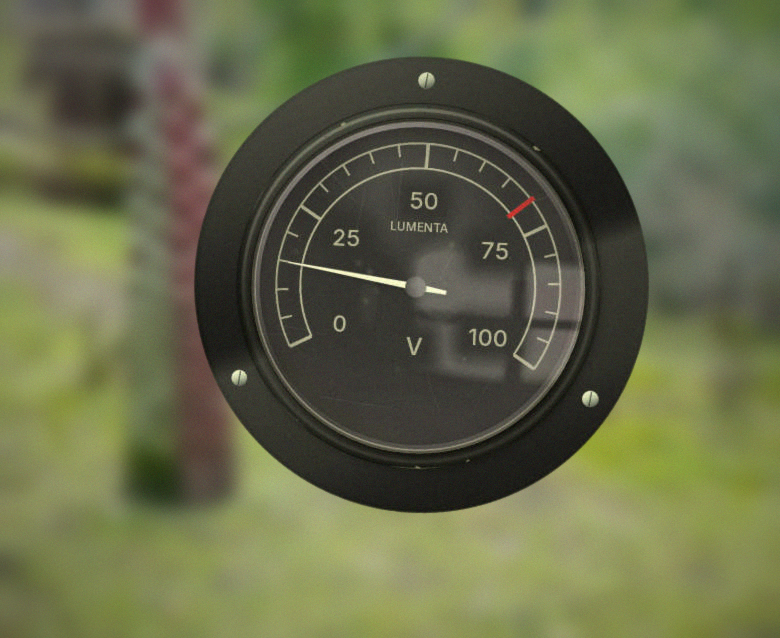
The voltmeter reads 15; V
